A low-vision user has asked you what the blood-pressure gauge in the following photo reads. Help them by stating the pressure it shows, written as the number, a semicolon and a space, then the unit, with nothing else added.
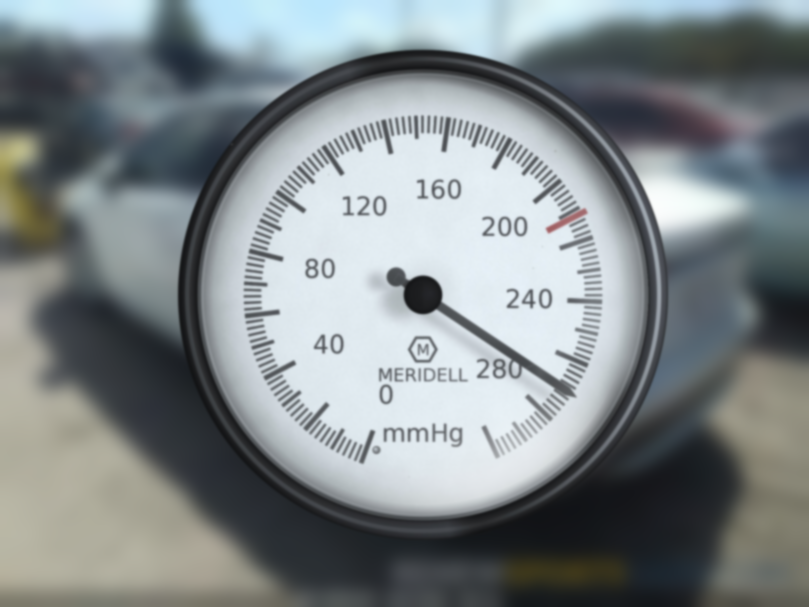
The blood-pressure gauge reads 270; mmHg
